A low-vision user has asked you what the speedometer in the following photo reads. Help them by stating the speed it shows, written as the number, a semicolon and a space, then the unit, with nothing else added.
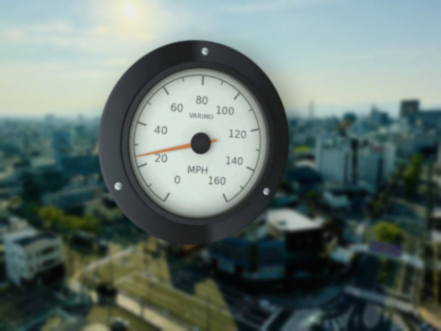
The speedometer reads 25; mph
